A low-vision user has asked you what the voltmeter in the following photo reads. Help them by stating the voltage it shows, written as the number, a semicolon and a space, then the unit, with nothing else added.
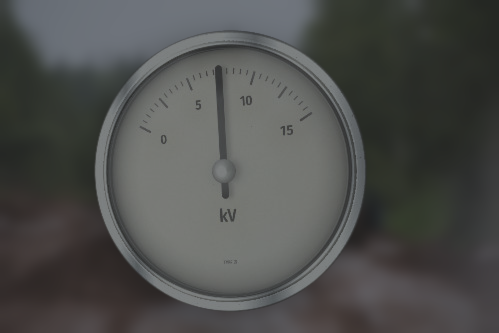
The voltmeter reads 7.5; kV
